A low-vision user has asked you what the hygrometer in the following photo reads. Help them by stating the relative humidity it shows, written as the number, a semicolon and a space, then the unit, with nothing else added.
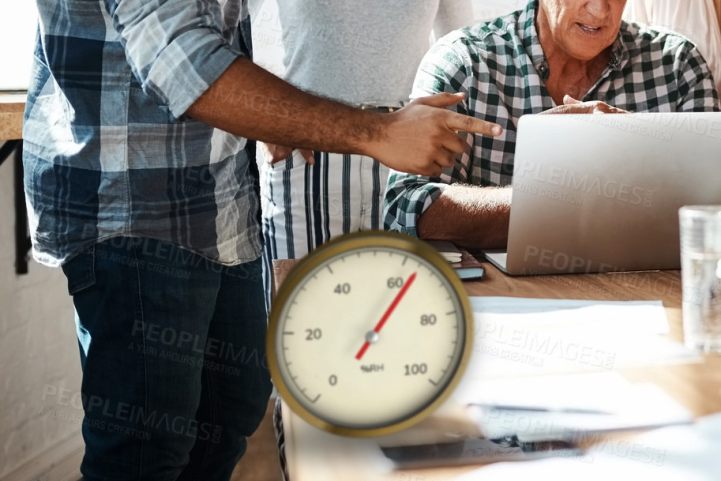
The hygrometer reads 64; %
